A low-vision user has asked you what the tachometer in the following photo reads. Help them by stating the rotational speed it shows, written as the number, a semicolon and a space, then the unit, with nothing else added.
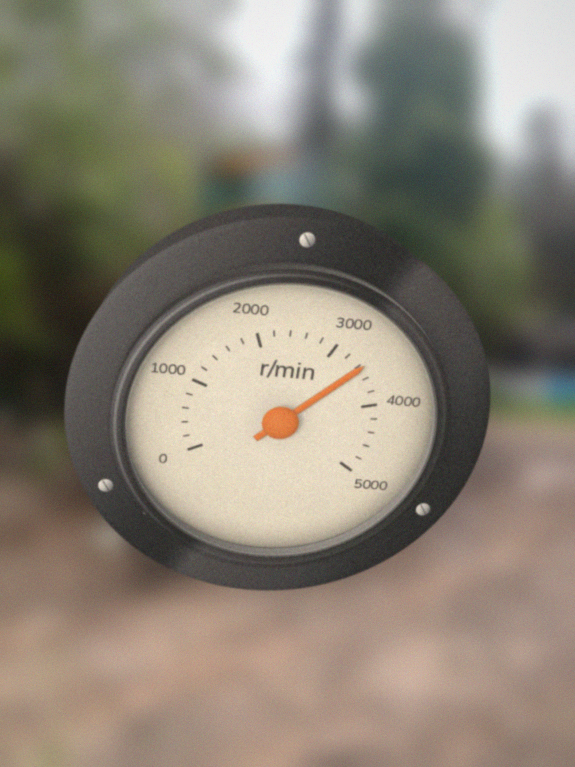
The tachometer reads 3400; rpm
